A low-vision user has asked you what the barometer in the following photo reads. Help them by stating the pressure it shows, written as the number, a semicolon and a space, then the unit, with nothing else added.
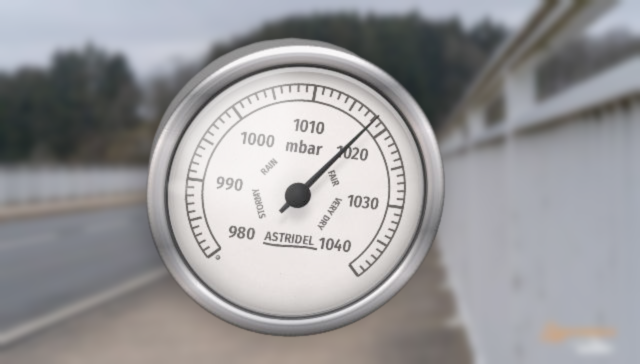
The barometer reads 1018; mbar
